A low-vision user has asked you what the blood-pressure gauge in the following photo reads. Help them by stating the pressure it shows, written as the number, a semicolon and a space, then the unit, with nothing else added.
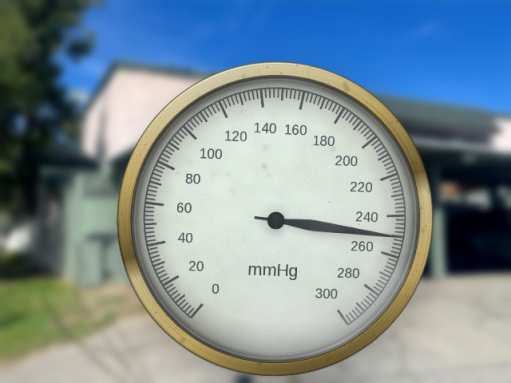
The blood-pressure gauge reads 250; mmHg
